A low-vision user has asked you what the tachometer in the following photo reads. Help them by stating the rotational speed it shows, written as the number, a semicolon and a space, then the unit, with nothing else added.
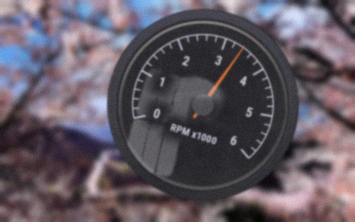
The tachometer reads 3400; rpm
